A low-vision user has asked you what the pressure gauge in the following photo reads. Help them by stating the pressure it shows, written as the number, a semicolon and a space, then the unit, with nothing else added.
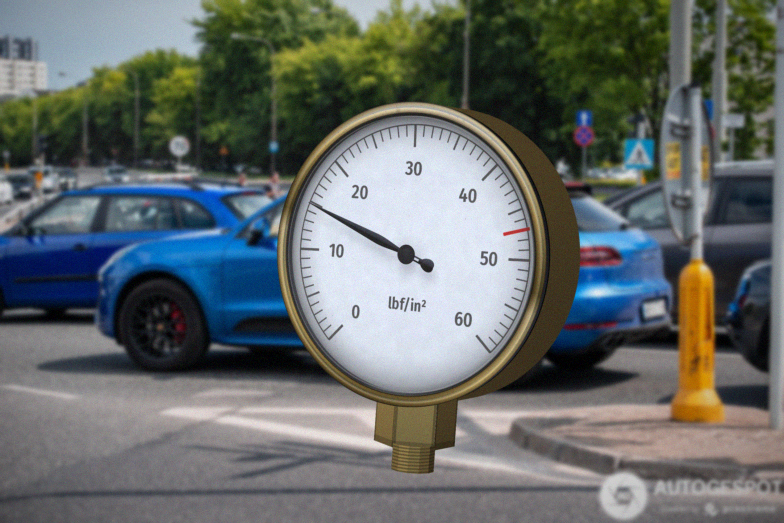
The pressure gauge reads 15; psi
